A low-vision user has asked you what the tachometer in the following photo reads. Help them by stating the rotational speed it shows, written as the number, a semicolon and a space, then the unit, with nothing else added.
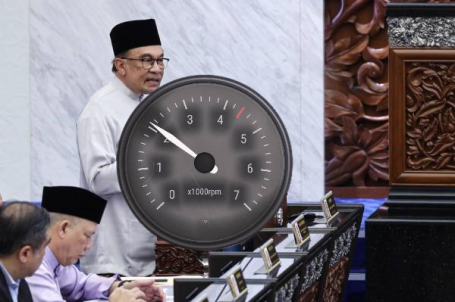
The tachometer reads 2100; rpm
